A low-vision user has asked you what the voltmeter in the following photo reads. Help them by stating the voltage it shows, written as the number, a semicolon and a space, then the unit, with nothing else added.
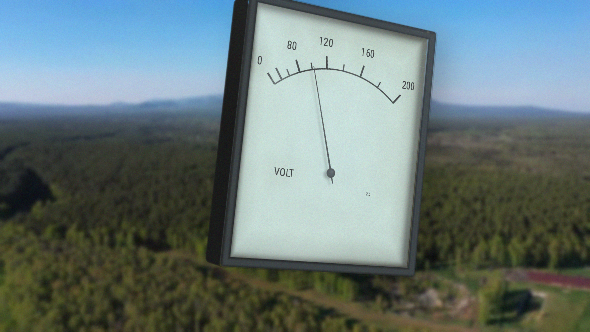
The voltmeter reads 100; V
